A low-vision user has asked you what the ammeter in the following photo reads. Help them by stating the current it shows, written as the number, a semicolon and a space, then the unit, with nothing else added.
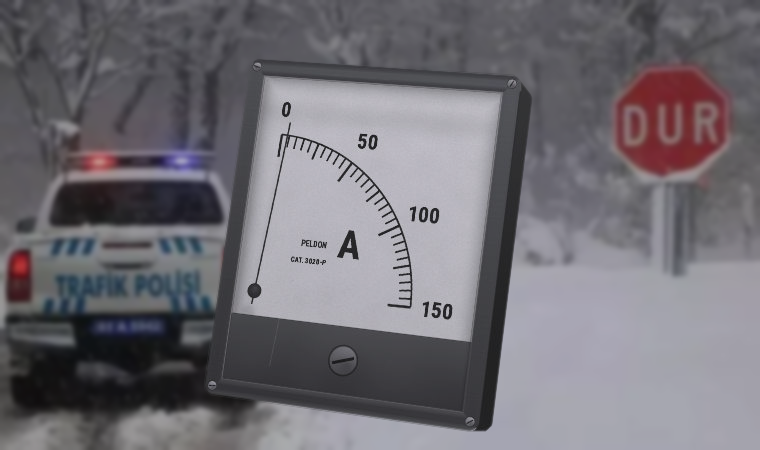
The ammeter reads 5; A
